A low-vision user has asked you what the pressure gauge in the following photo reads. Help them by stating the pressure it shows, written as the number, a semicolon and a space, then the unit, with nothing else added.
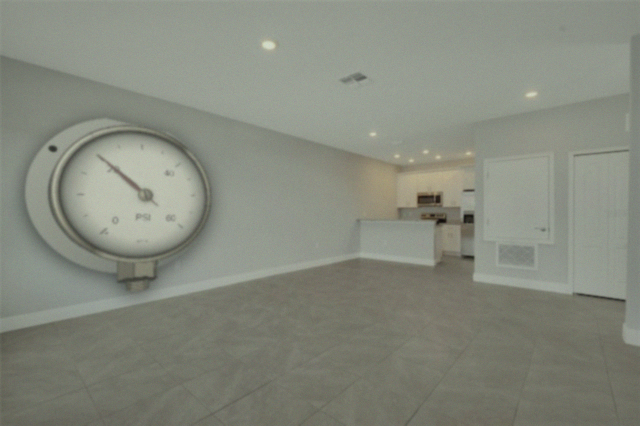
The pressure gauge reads 20; psi
